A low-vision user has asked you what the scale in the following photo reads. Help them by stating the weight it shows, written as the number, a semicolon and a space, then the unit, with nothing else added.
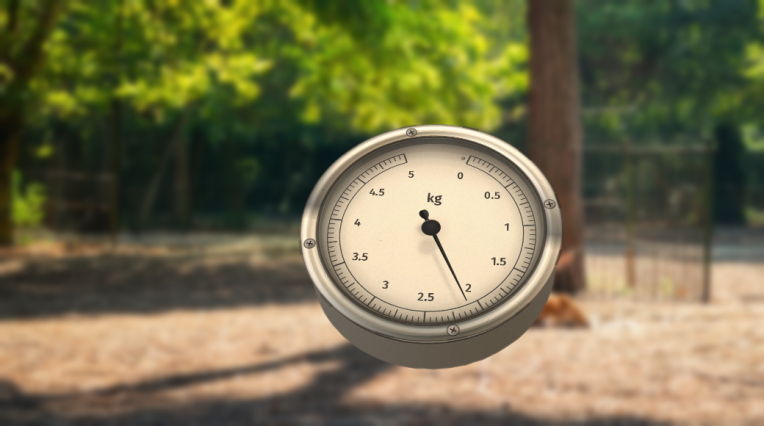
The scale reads 2.1; kg
